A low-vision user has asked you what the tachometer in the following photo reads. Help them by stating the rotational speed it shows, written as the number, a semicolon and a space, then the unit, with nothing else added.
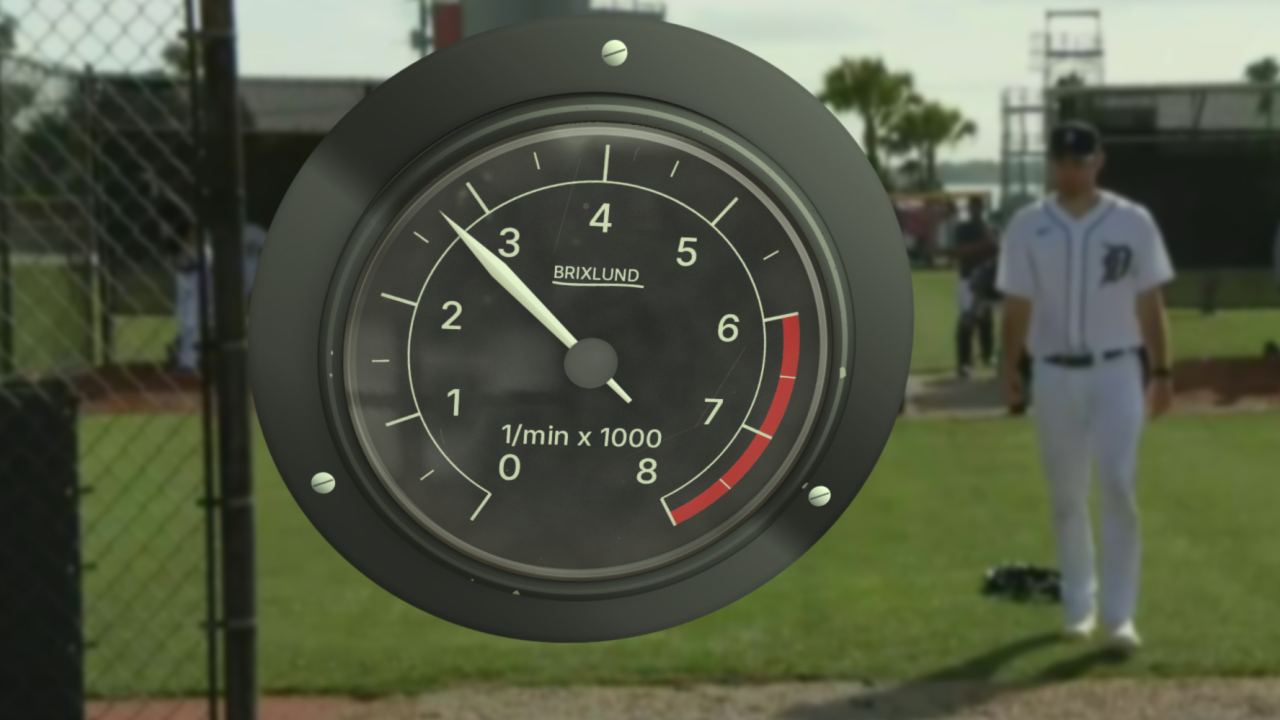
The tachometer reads 2750; rpm
